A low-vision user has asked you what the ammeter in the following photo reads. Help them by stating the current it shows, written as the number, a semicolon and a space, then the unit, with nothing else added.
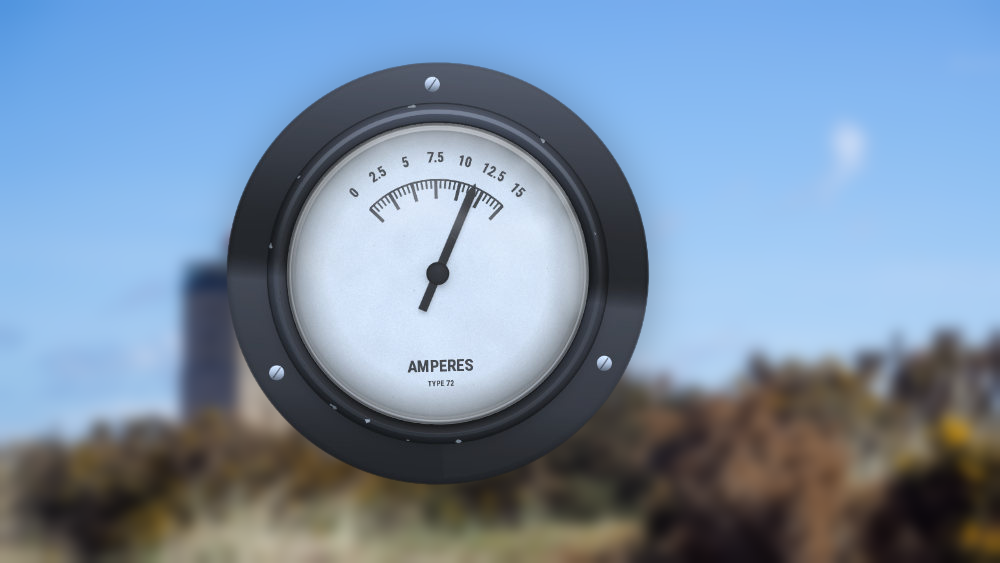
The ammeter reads 11.5; A
